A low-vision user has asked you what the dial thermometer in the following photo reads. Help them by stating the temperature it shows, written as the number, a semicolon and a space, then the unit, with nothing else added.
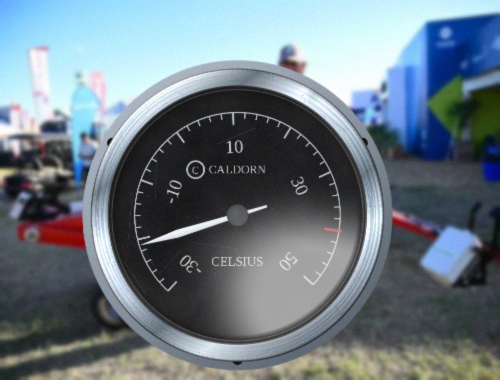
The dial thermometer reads -21; °C
